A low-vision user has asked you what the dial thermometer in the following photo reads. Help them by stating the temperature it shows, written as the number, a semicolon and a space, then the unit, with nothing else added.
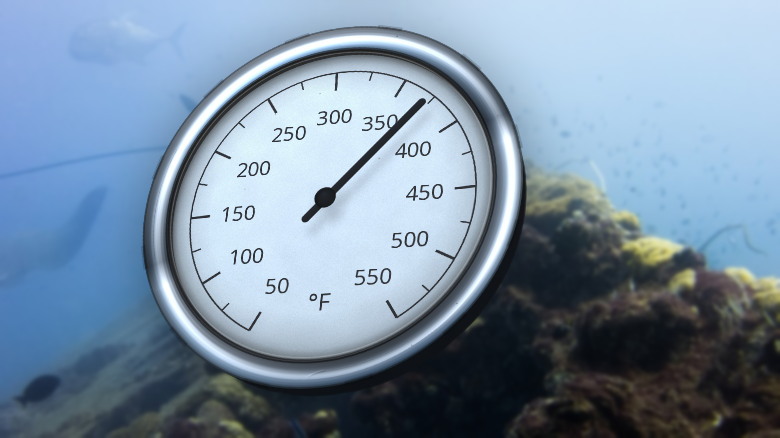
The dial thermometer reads 375; °F
